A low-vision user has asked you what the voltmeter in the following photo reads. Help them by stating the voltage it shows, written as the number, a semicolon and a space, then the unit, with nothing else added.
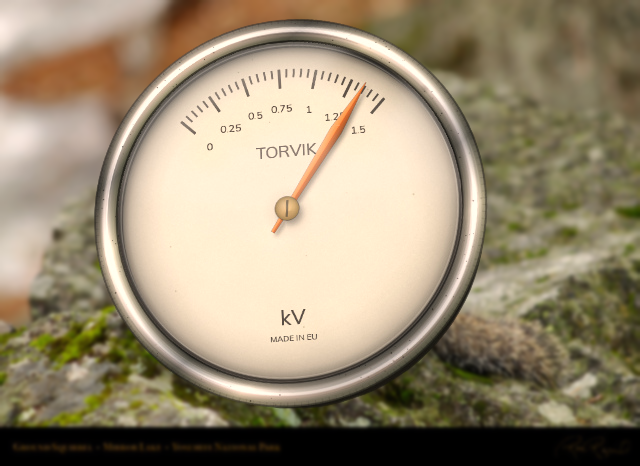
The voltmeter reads 1.35; kV
